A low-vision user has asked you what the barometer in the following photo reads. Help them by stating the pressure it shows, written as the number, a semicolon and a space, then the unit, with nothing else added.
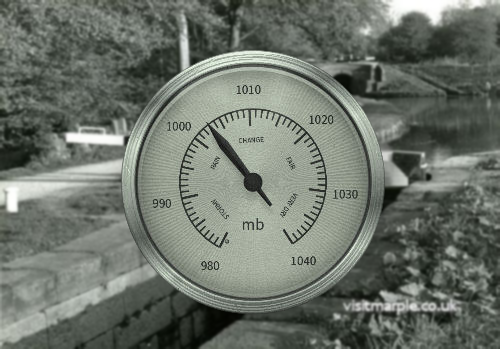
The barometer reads 1003; mbar
